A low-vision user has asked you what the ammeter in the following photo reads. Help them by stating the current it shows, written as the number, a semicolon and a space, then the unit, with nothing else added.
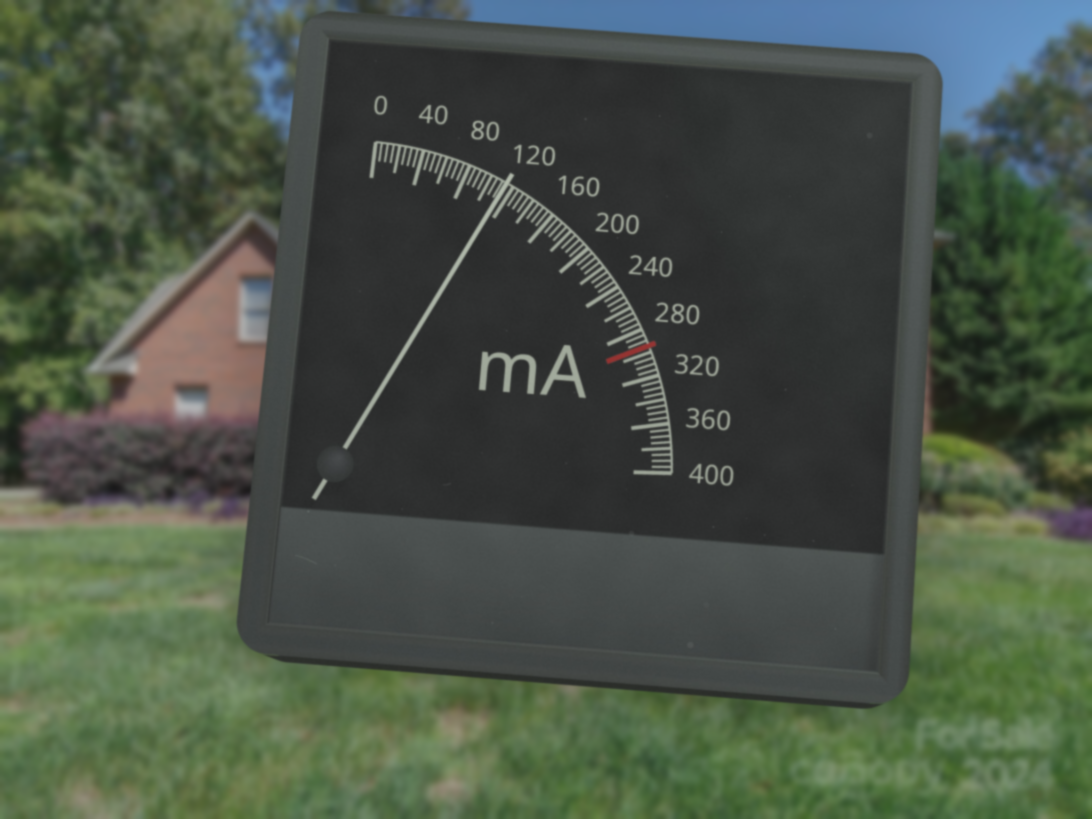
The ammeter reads 115; mA
